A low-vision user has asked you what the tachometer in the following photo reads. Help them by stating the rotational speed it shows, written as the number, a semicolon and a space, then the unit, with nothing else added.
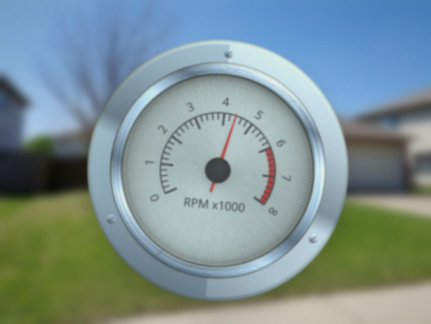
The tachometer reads 4400; rpm
